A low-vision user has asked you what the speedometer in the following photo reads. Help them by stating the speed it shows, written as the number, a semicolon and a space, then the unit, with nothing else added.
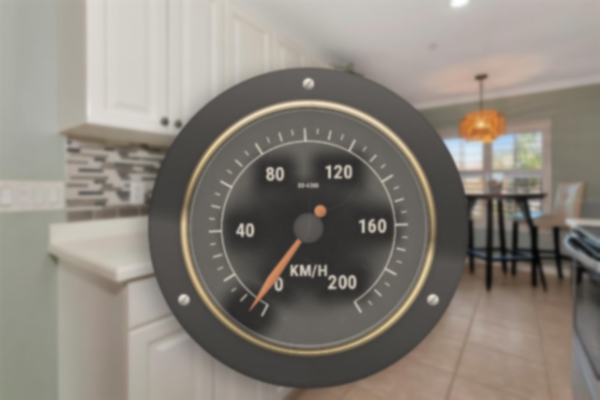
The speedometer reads 5; km/h
